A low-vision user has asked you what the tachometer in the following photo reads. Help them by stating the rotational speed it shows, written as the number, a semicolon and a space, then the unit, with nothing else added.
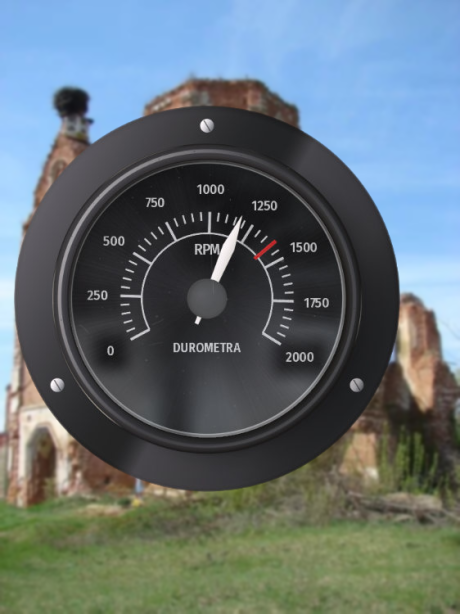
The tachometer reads 1175; rpm
